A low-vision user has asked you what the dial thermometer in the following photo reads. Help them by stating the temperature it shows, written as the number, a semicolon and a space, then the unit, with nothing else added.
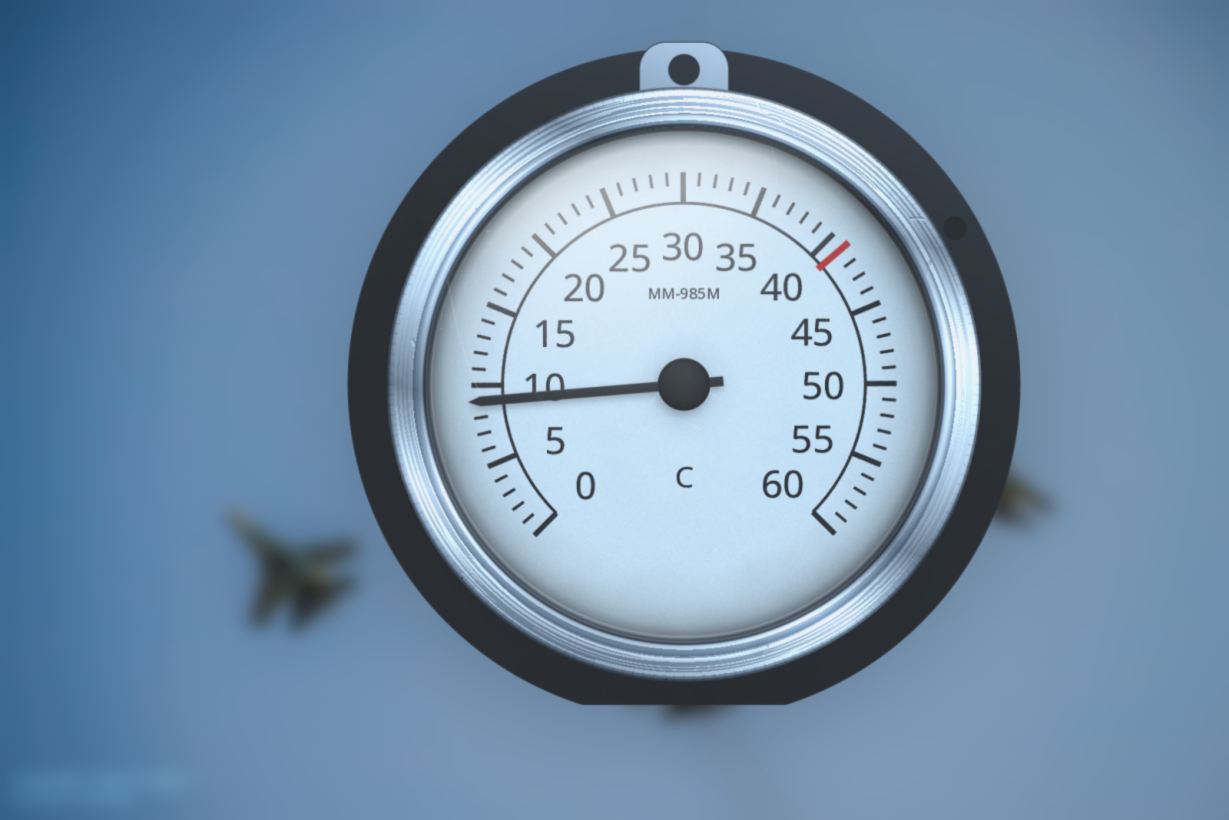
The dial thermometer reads 9; °C
